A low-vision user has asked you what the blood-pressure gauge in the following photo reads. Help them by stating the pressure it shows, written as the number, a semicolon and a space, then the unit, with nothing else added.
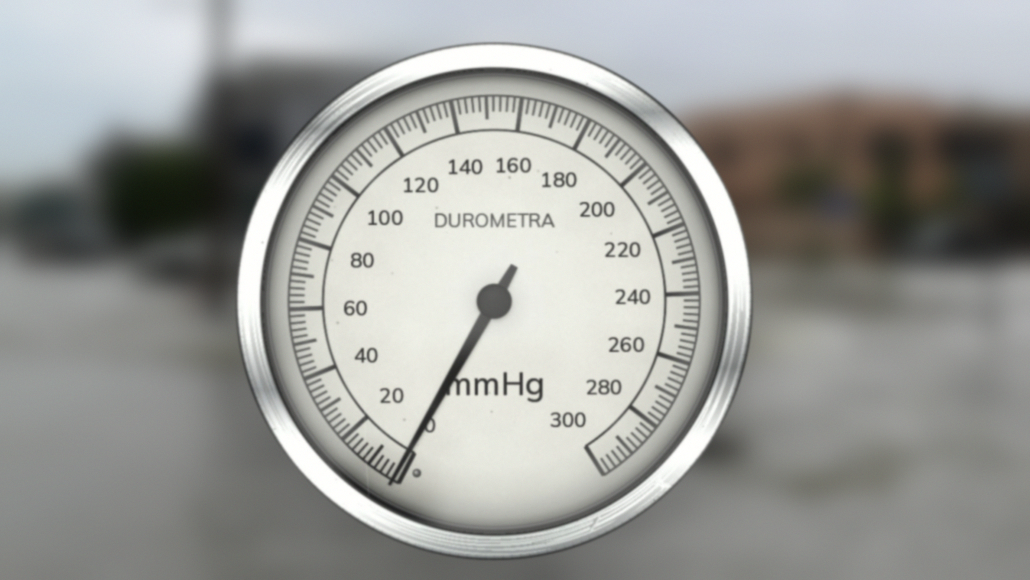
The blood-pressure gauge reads 2; mmHg
